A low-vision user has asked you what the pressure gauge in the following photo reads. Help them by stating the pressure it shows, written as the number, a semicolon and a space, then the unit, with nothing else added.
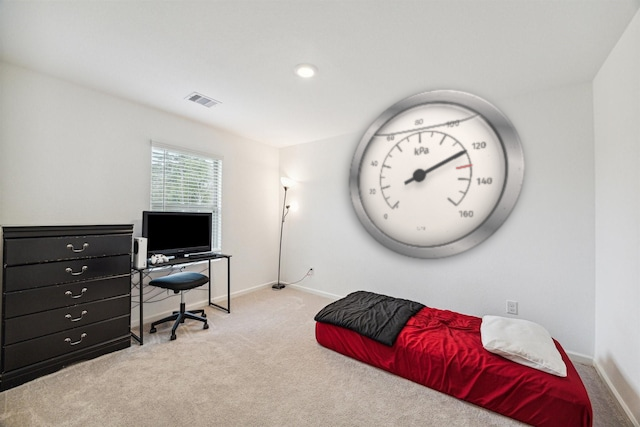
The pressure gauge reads 120; kPa
